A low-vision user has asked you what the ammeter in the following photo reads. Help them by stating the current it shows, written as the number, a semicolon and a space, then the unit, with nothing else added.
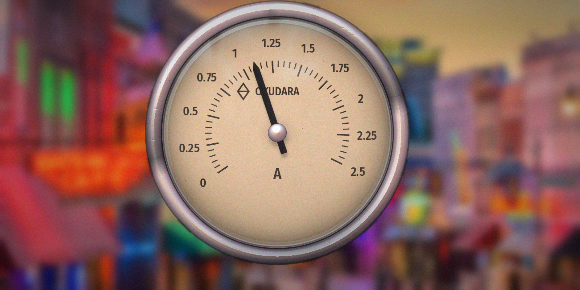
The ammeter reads 1.1; A
